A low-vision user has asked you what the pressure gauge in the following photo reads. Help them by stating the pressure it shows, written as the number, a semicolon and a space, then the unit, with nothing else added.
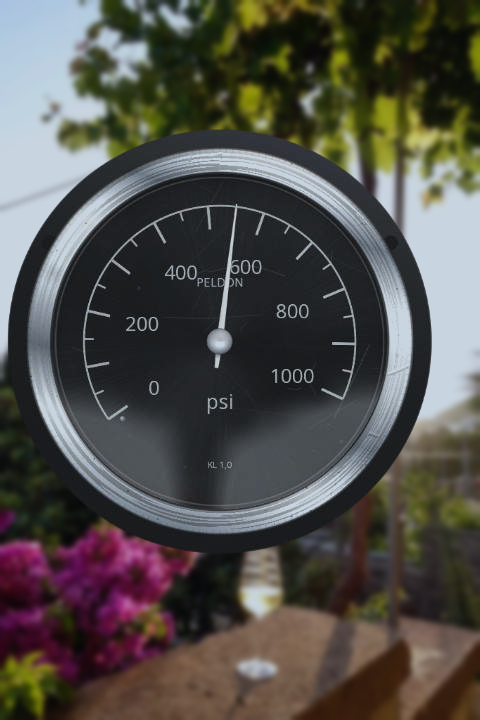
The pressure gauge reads 550; psi
